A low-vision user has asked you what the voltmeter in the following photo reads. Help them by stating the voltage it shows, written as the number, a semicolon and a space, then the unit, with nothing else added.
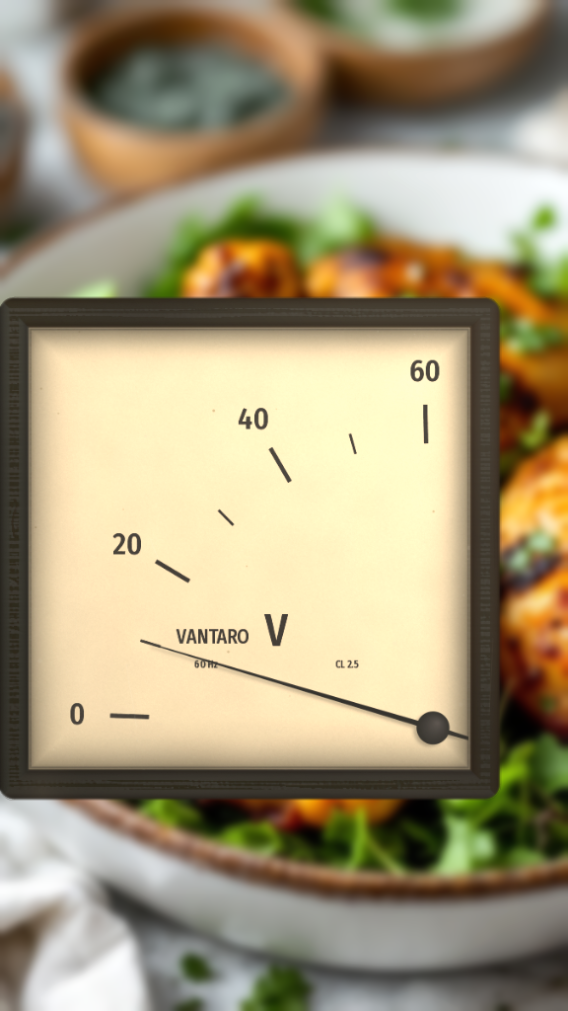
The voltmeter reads 10; V
